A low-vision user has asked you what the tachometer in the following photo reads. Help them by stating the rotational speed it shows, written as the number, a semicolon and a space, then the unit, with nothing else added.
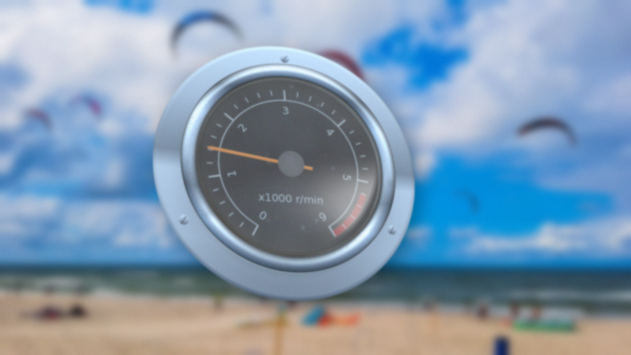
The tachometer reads 1400; rpm
